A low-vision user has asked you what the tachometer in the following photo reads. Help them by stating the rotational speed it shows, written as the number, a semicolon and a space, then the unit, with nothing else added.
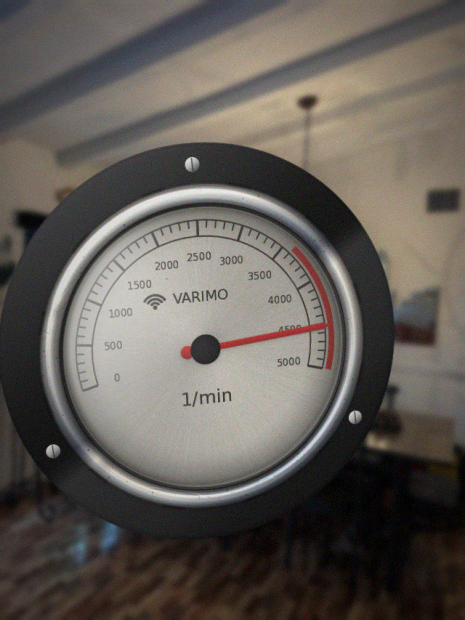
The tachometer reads 4500; rpm
